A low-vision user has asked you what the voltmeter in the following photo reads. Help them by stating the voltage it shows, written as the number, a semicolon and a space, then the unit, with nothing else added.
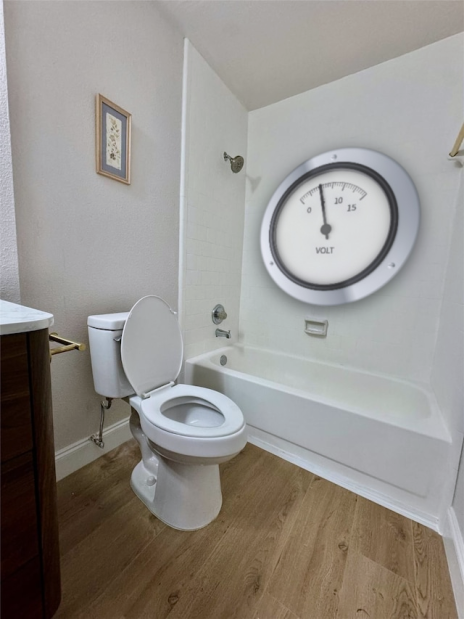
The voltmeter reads 5; V
